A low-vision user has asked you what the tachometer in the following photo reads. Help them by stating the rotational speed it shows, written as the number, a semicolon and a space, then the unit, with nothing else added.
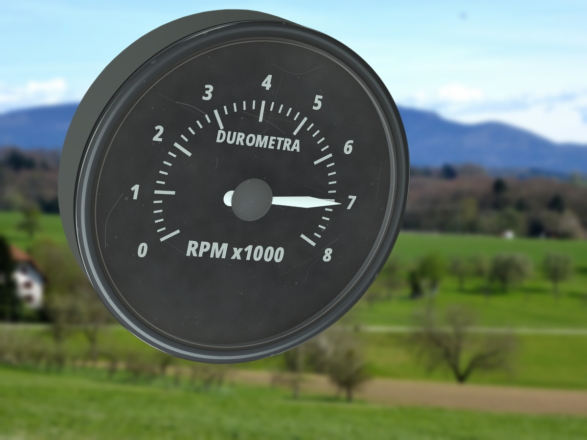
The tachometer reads 7000; rpm
